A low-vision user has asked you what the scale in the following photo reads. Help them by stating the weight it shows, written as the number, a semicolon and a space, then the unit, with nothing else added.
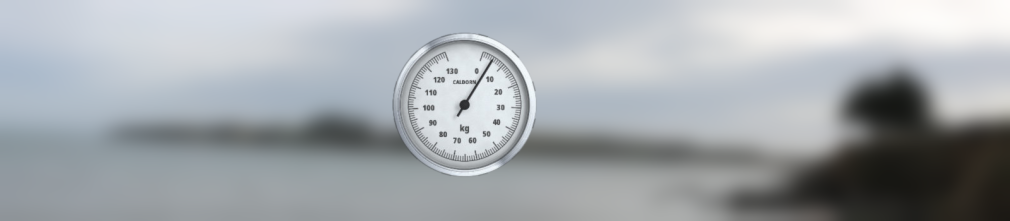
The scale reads 5; kg
